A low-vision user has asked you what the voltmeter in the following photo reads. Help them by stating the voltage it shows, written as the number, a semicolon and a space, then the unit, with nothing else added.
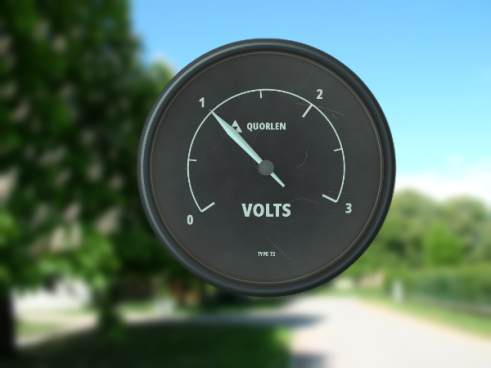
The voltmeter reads 1; V
